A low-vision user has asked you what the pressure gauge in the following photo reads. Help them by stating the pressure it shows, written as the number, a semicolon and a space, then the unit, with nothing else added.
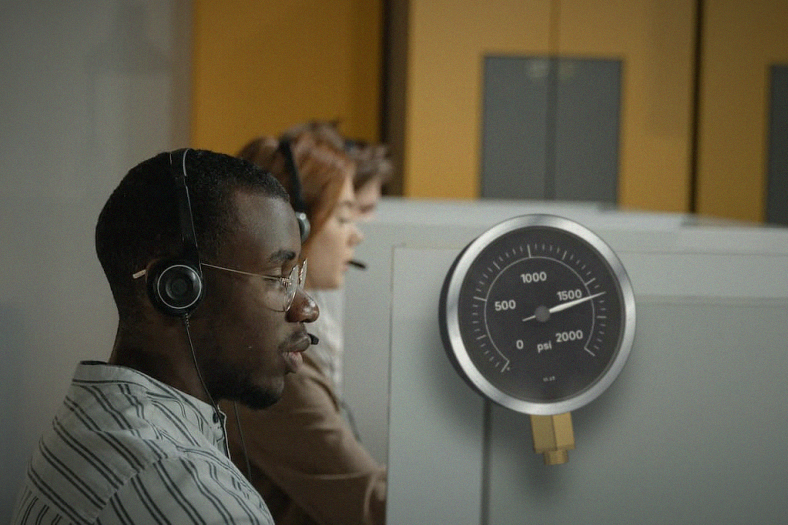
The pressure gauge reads 1600; psi
